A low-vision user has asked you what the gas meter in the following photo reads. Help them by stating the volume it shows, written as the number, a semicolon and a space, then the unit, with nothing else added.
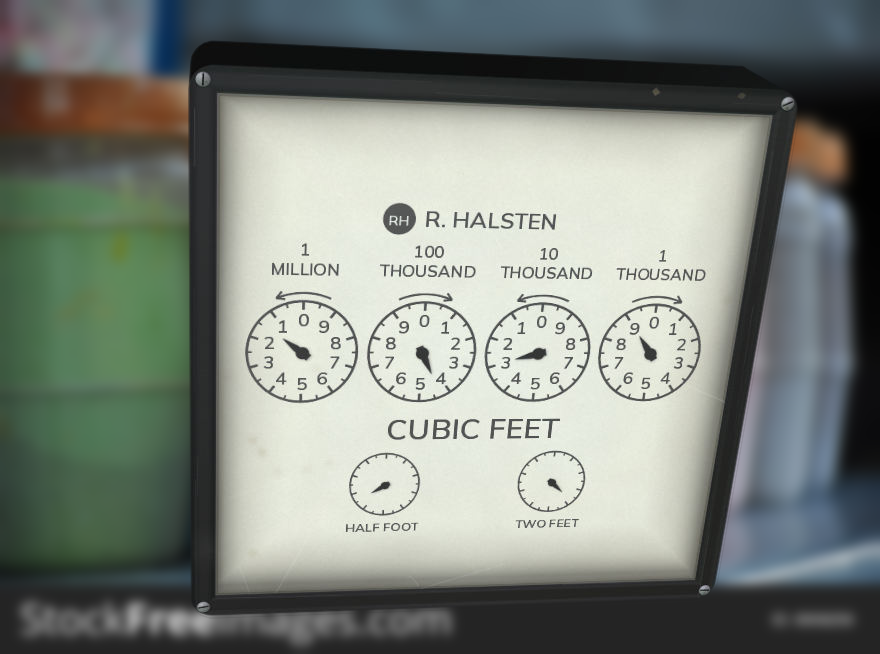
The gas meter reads 142900; ft³
